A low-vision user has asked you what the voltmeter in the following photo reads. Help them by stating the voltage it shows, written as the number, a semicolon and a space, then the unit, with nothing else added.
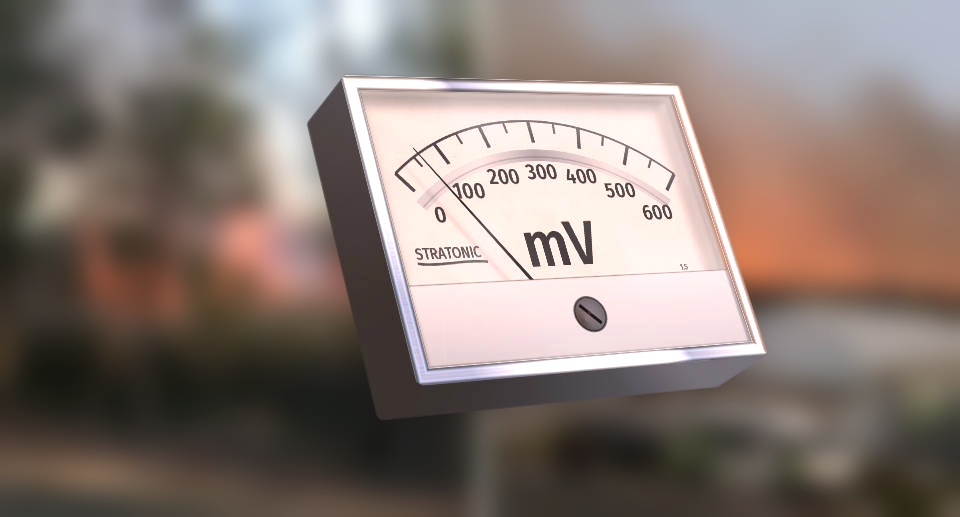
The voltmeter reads 50; mV
